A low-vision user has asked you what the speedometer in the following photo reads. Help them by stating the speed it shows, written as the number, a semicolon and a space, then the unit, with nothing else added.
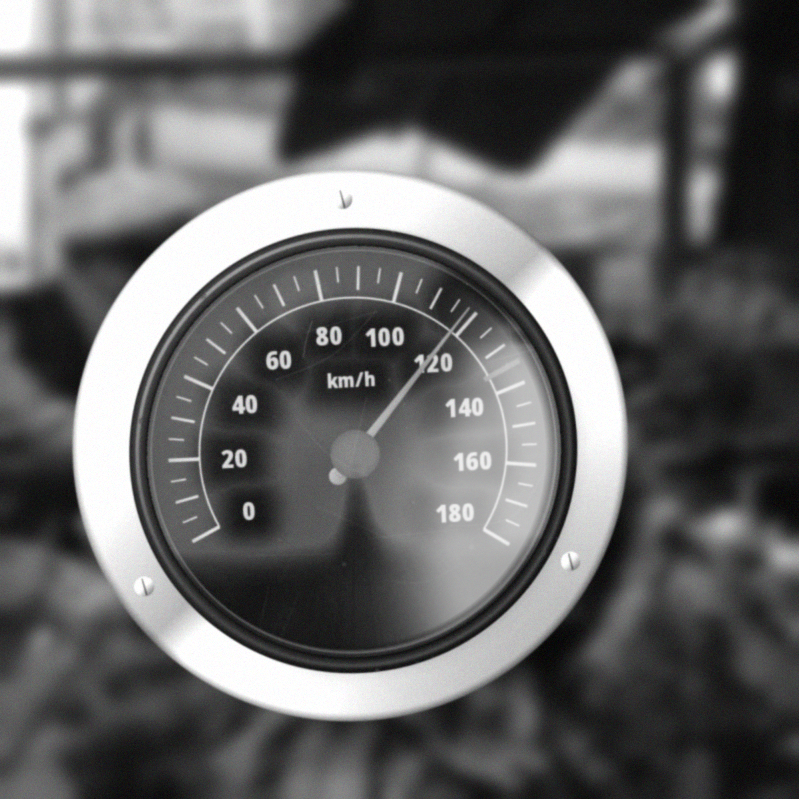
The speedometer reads 117.5; km/h
